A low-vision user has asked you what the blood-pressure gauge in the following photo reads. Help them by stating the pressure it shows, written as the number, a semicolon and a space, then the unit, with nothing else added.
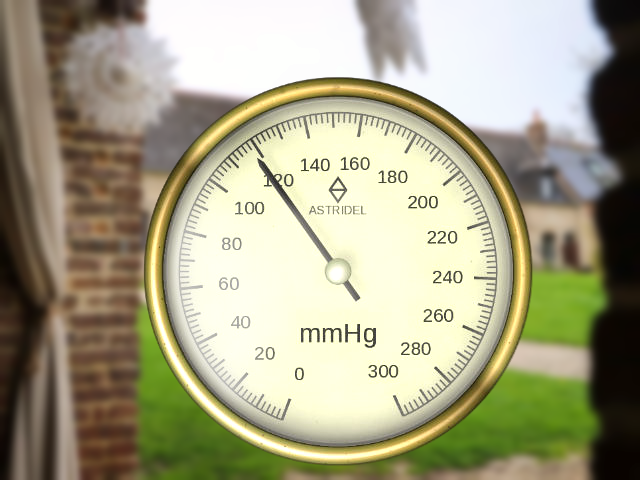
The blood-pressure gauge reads 118; mmHg
